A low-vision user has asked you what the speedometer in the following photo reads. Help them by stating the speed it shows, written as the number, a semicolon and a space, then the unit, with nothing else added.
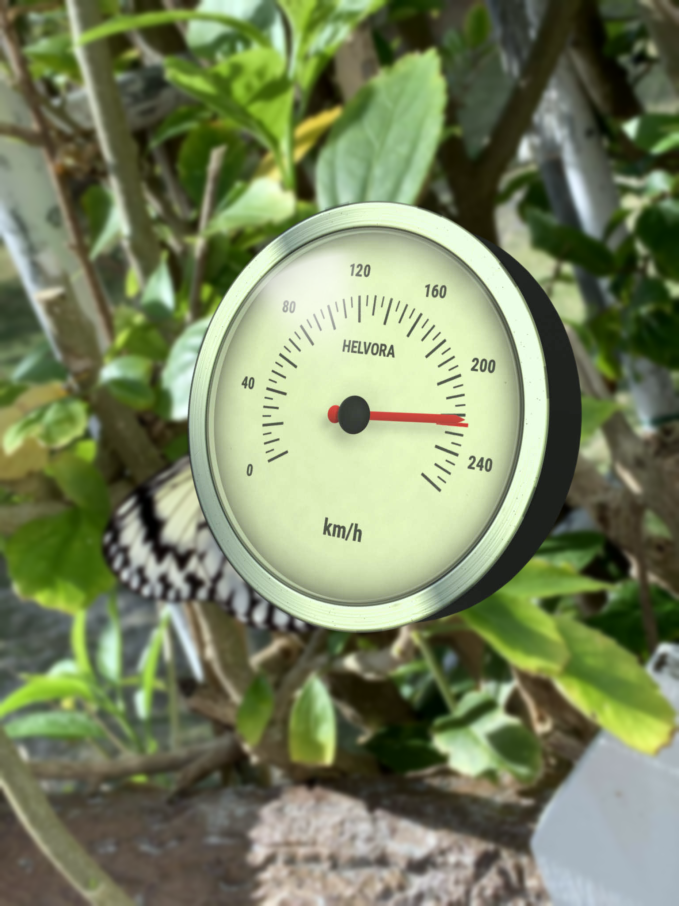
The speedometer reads 222.5; km/h
